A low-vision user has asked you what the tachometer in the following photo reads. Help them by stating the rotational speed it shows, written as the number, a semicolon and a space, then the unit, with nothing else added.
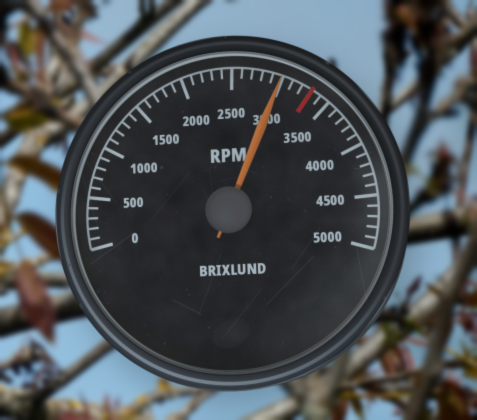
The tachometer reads 3000; rpm
